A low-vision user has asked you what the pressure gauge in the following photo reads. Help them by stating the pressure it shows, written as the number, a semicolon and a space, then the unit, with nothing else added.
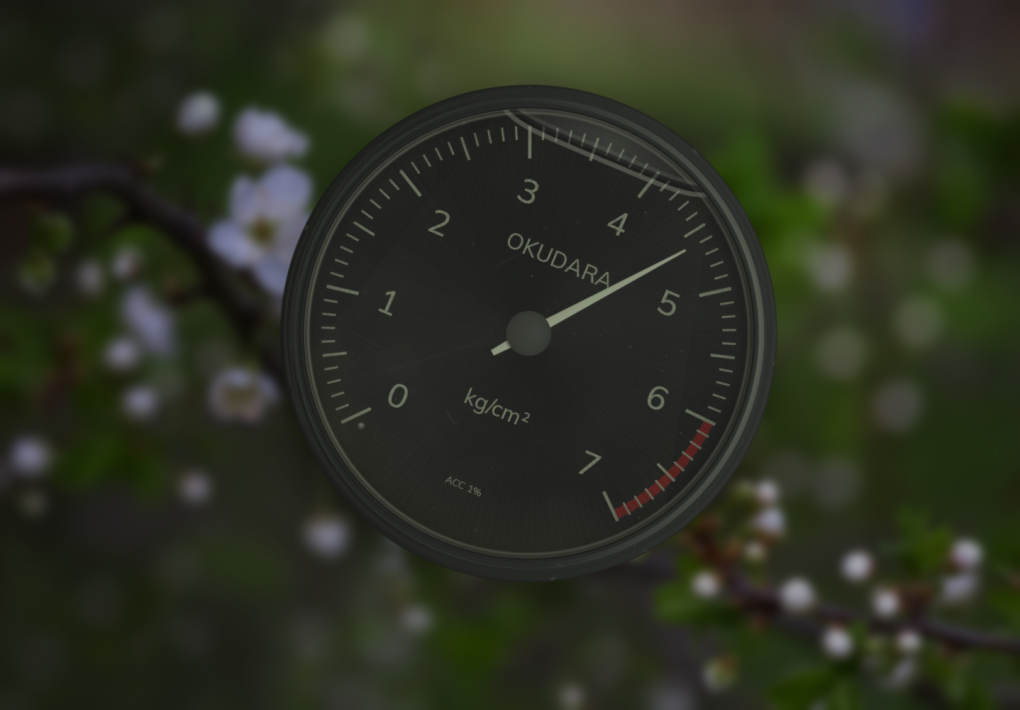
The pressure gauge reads 4.6; kg/cm²
